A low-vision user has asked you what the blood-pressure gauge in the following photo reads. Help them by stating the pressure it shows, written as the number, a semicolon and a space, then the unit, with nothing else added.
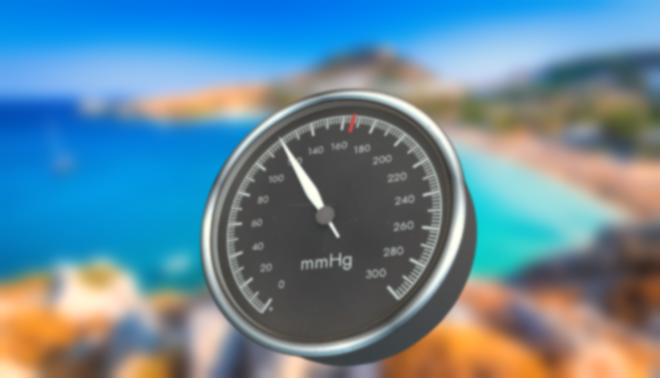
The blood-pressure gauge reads 120; mmHg
